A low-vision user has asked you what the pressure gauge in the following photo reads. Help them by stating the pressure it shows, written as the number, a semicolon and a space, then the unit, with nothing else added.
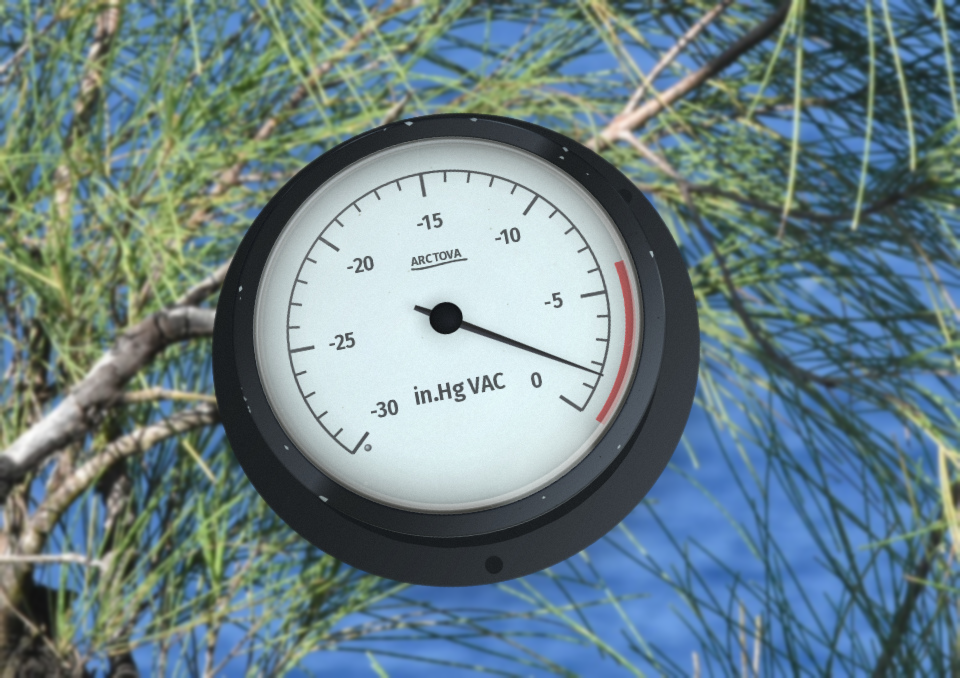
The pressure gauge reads -1.5; inHg
